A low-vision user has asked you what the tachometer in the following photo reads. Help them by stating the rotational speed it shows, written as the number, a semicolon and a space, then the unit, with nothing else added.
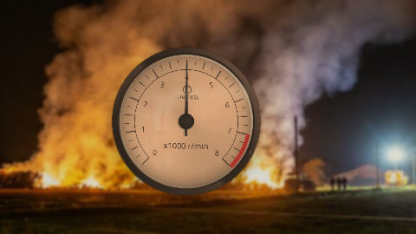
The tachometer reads 4000; rpm
